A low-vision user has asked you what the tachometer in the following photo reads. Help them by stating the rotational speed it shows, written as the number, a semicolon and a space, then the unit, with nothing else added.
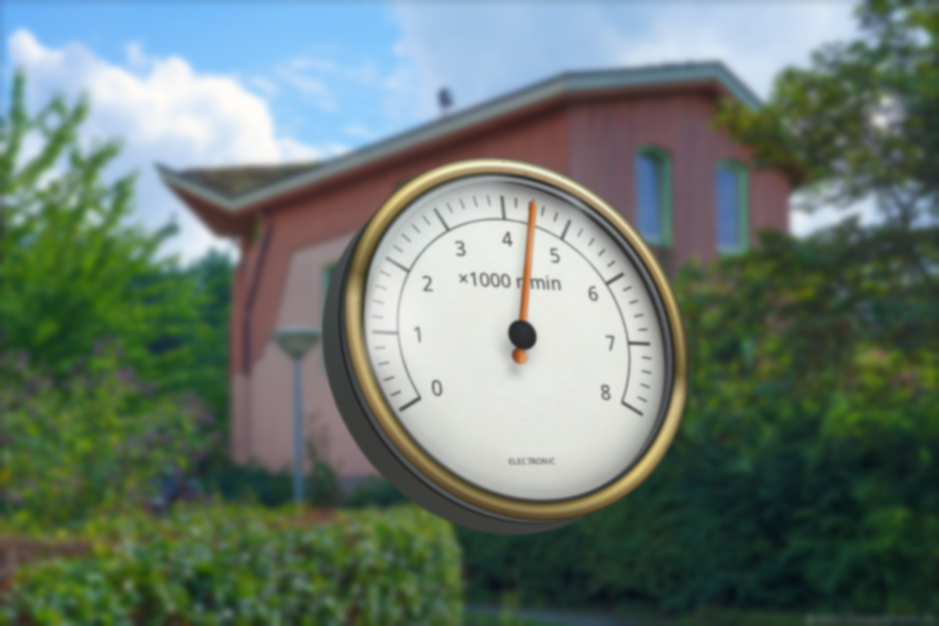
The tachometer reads 4400; rpm
